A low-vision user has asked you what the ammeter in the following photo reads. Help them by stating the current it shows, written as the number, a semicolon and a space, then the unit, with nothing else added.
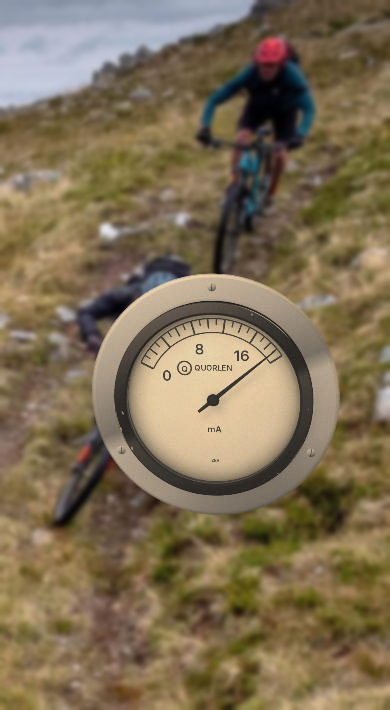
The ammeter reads 19; mA
